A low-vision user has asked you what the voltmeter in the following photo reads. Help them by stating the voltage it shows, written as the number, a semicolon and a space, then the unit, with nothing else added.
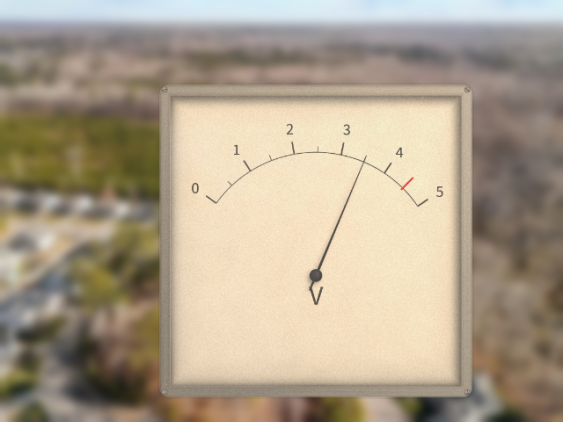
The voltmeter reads 3.5; V
